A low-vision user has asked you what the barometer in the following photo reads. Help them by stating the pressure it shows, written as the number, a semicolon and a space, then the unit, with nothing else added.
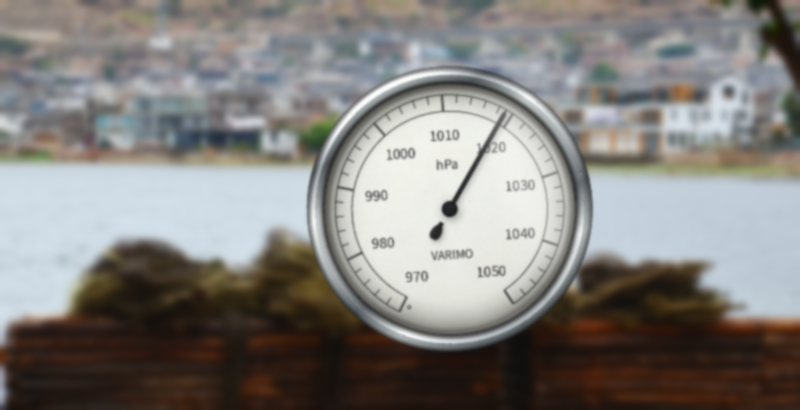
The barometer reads 1019; hPa
